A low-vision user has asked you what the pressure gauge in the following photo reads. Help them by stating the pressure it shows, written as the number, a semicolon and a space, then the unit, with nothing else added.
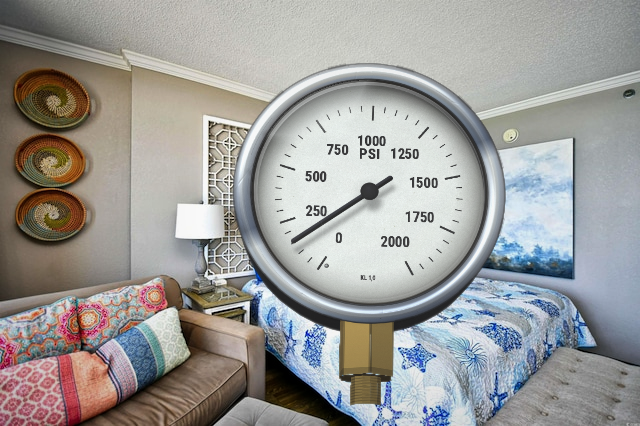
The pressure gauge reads 150; psi
